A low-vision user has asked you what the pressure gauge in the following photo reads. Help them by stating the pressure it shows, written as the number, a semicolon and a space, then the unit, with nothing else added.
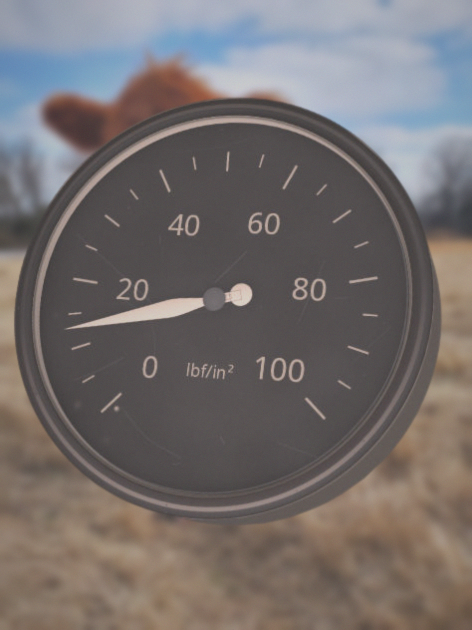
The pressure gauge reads 12.5; psi
